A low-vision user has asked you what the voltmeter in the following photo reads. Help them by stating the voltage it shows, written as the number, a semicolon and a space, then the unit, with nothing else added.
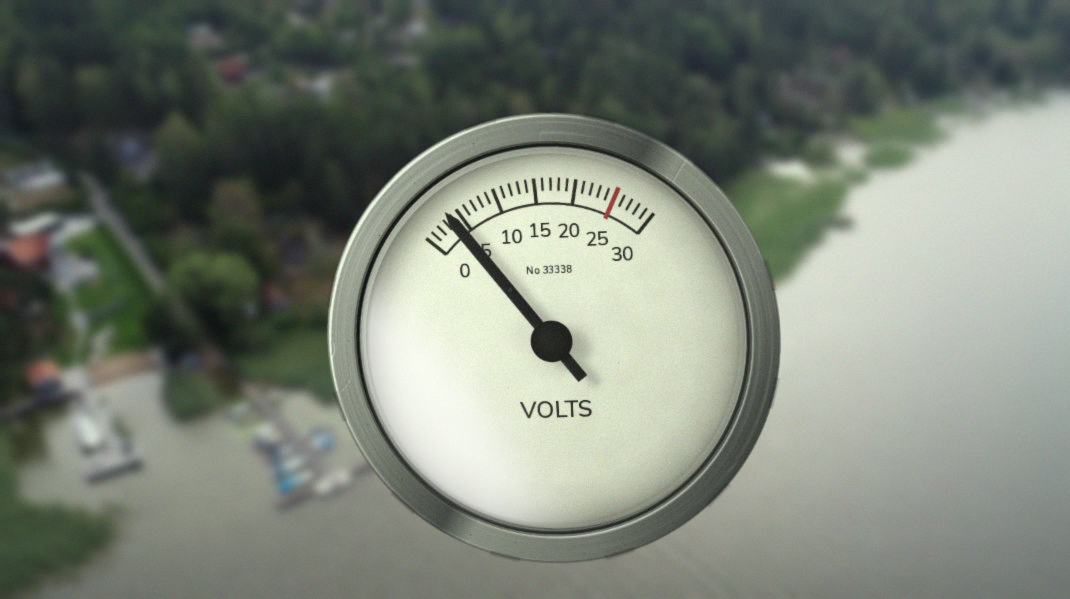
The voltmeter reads 4; V
